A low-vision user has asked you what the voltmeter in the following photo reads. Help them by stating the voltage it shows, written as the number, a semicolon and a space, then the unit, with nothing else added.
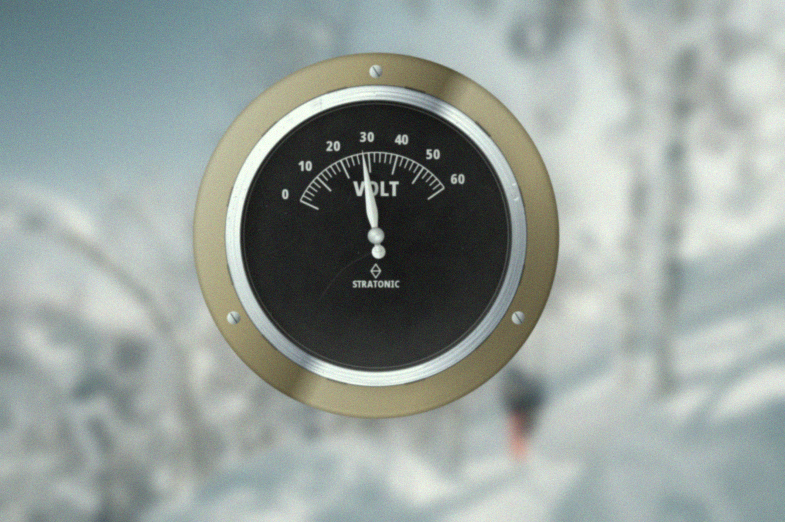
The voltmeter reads 28; V
